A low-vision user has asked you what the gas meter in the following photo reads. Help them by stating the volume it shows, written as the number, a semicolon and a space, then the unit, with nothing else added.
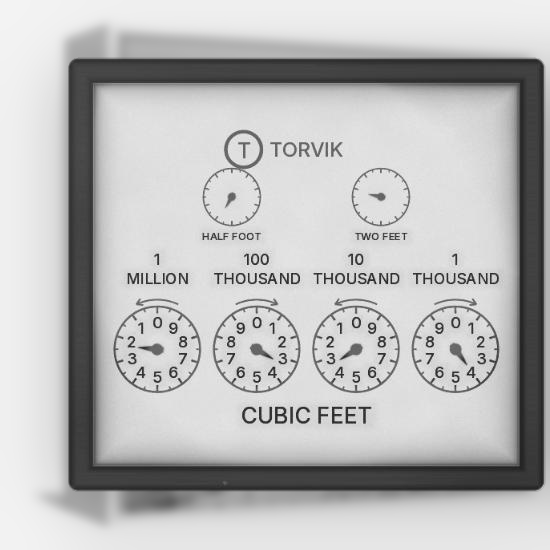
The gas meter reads 233400; ft³
